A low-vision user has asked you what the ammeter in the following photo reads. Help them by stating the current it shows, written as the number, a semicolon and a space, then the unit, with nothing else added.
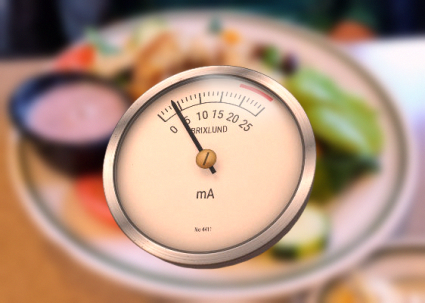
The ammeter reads 4; mA
